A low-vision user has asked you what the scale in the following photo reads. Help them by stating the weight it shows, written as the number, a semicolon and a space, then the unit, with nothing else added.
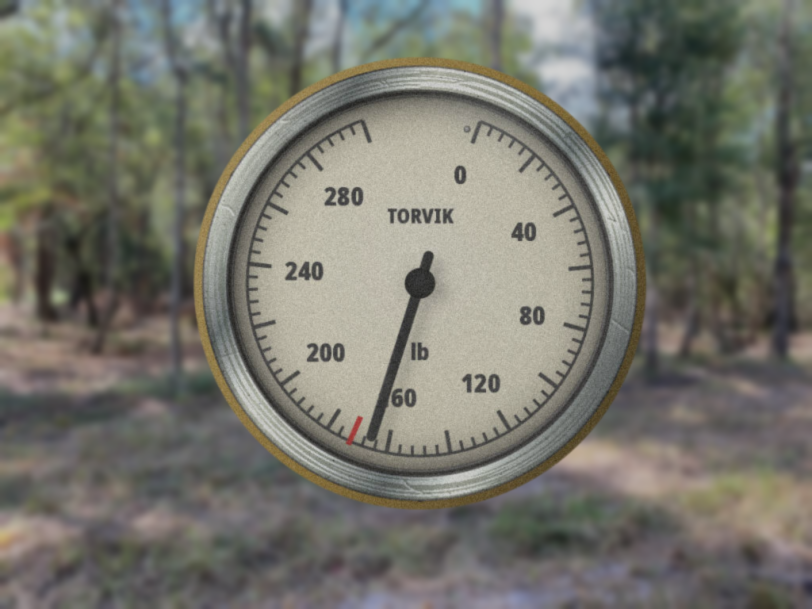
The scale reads 166; lb
